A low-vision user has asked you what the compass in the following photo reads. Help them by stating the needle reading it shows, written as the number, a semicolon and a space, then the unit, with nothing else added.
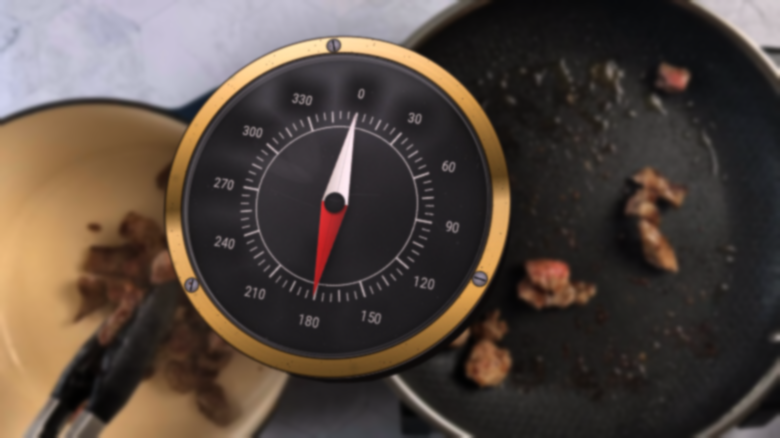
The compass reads 180; °
